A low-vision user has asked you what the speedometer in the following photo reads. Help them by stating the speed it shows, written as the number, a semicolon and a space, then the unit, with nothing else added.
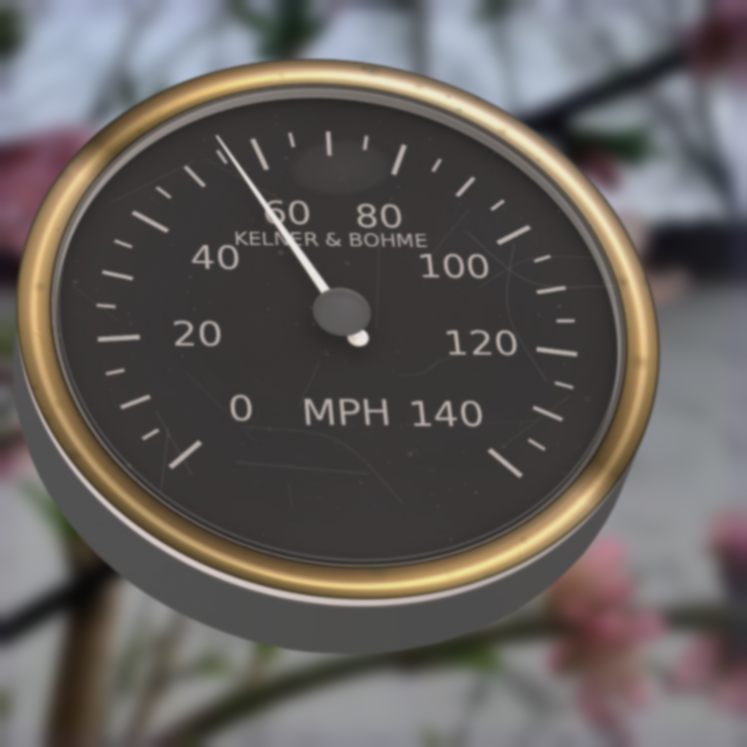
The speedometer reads 55; mph
